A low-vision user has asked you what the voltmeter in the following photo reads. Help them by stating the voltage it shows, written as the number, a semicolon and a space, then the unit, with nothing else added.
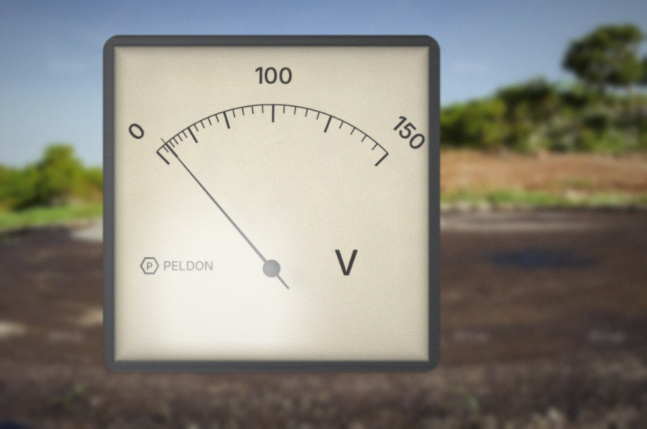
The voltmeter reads 25; V
